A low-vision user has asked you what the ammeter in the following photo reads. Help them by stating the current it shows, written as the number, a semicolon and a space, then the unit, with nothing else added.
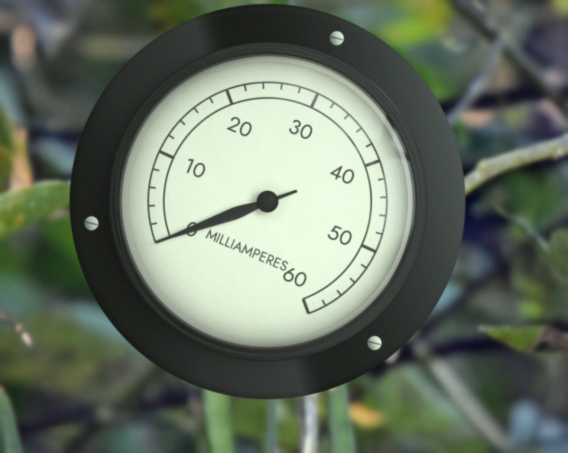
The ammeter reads 0; mA
